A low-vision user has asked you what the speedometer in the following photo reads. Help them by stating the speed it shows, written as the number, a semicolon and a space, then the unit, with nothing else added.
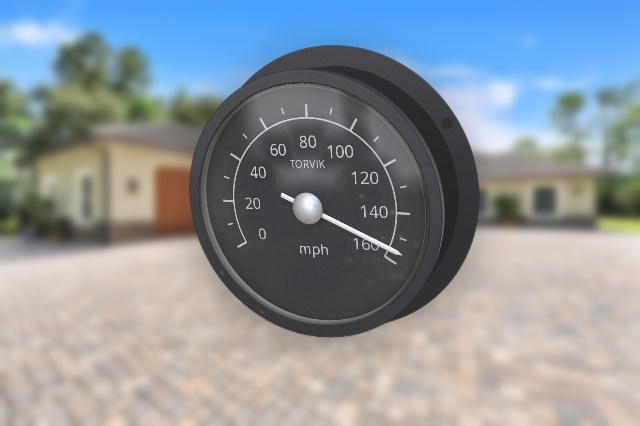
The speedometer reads 155; mph
